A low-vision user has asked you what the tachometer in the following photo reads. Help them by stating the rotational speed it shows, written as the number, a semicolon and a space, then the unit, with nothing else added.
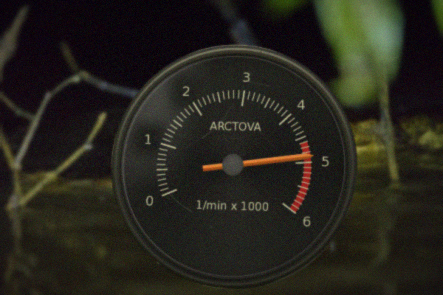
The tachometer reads 4900; rpm
